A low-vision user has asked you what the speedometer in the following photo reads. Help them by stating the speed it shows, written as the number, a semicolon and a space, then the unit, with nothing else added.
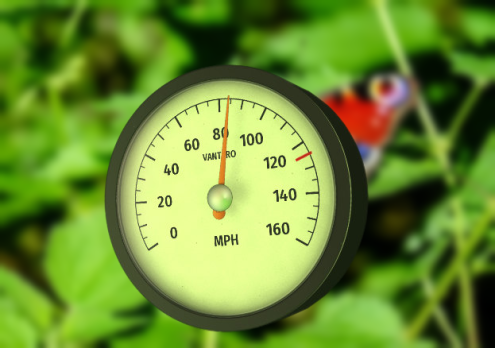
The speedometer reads 85; mph
